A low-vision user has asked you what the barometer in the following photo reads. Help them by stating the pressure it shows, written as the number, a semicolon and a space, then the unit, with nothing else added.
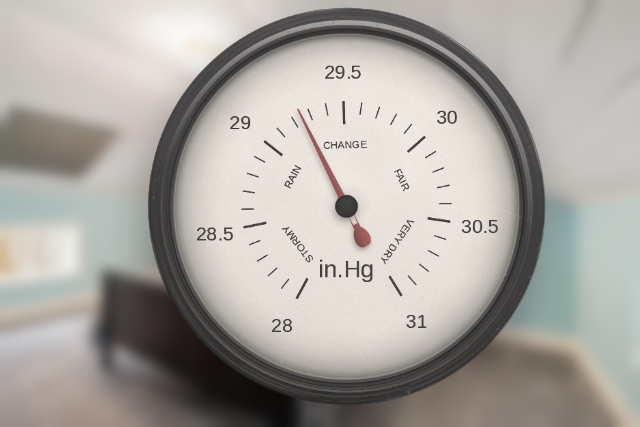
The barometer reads 29.25; inHg
